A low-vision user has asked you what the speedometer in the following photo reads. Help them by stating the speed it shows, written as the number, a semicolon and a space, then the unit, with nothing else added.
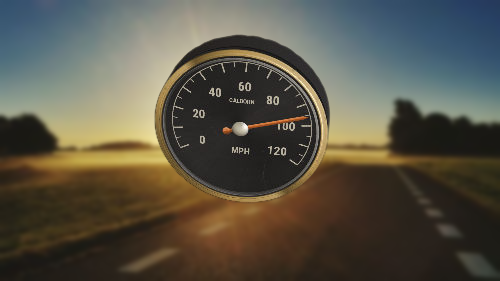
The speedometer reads 95; mph
